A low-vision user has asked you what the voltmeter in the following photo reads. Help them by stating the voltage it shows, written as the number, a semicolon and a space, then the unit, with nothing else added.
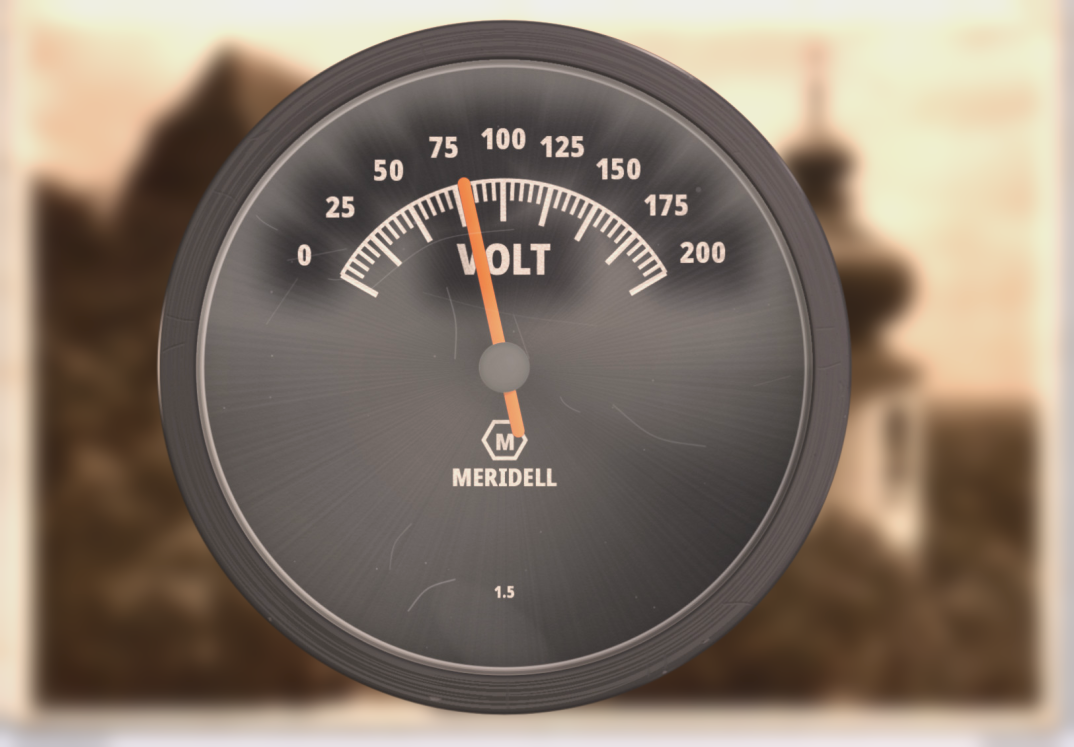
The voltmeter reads 80; V
